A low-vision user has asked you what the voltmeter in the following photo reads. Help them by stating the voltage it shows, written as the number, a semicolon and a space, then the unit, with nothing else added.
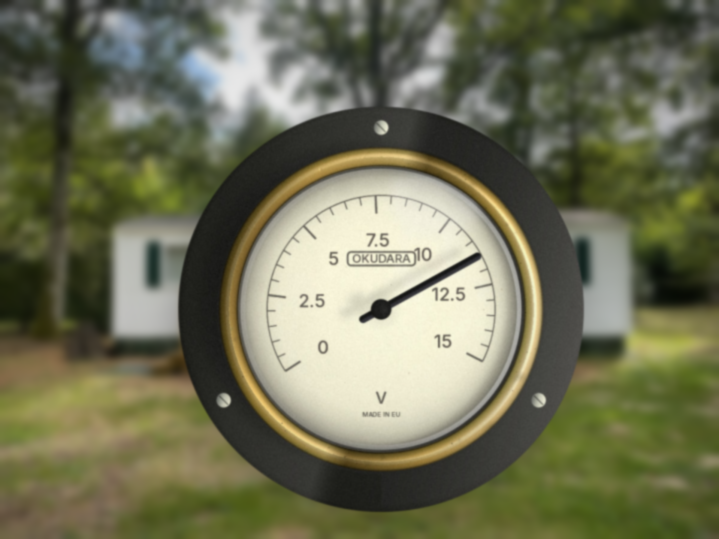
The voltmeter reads 11.5; V
